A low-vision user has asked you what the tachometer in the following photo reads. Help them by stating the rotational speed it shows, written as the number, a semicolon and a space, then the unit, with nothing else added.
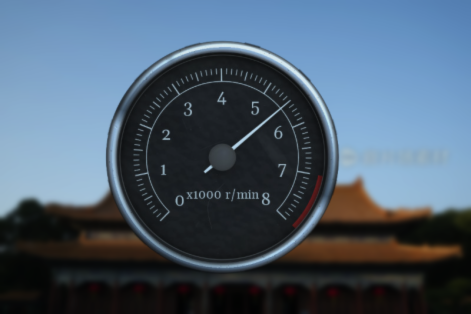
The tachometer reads 5500; rpm
